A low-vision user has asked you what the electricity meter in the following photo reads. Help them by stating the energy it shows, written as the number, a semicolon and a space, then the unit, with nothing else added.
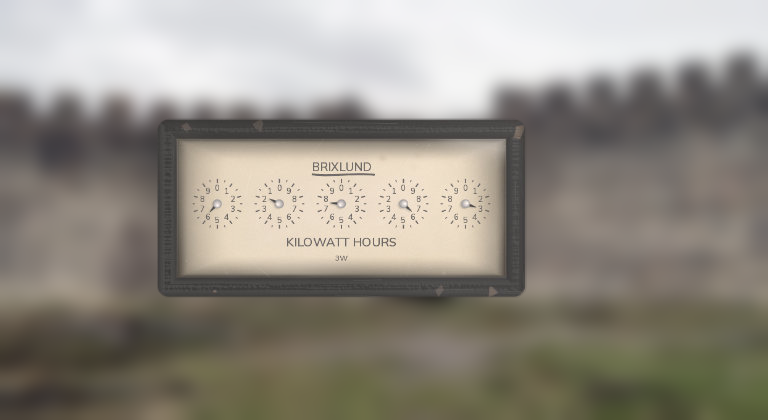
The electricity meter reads 61763; kWh
